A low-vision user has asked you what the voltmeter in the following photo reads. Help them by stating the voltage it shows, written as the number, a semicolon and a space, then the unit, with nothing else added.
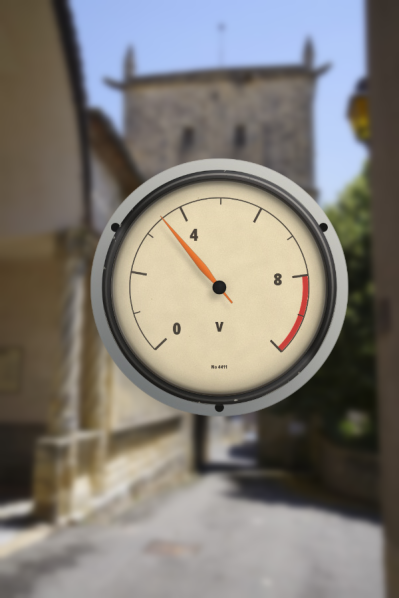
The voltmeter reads 3.5; V
